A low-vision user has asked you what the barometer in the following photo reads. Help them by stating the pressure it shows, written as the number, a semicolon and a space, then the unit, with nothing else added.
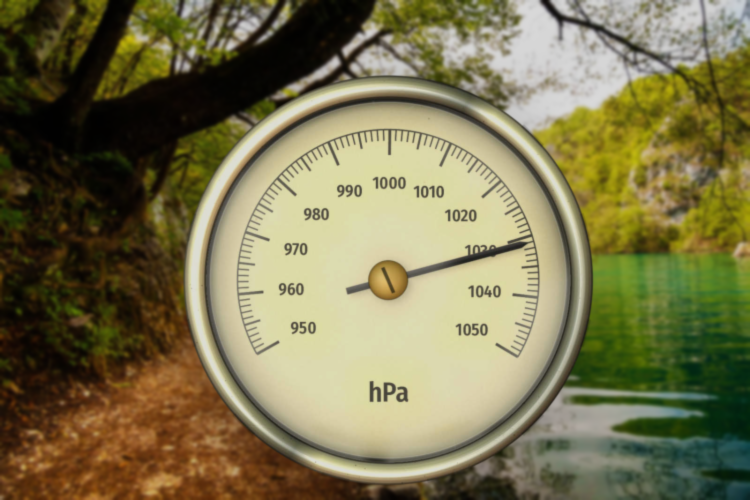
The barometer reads 1031; hPa
